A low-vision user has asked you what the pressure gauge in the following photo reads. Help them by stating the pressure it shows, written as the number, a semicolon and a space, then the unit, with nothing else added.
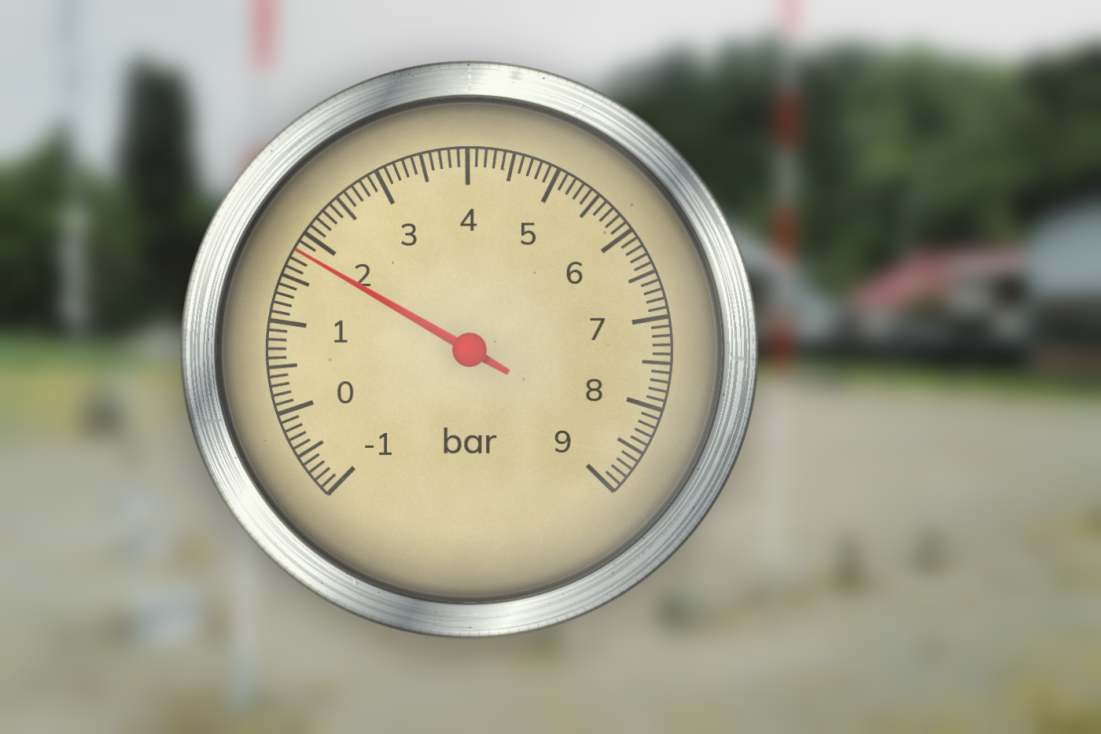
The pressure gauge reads 1.8; bar
